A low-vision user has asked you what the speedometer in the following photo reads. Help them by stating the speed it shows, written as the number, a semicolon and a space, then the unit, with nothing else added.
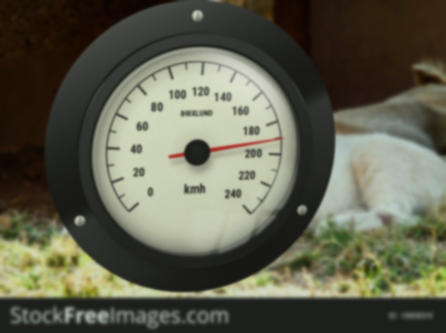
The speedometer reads 190; km/h
